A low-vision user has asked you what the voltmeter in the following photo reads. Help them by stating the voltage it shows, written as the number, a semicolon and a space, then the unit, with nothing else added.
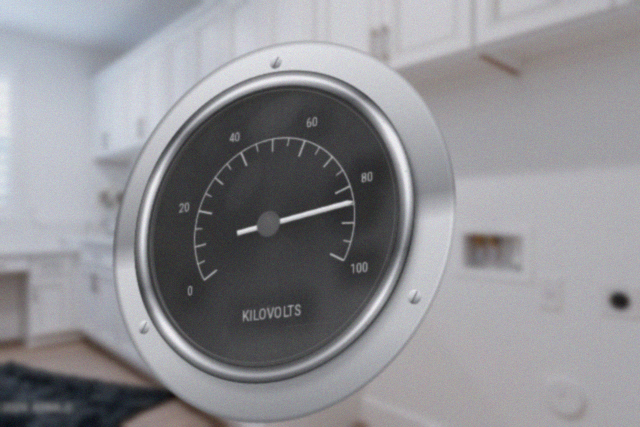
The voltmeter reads 85; kV
